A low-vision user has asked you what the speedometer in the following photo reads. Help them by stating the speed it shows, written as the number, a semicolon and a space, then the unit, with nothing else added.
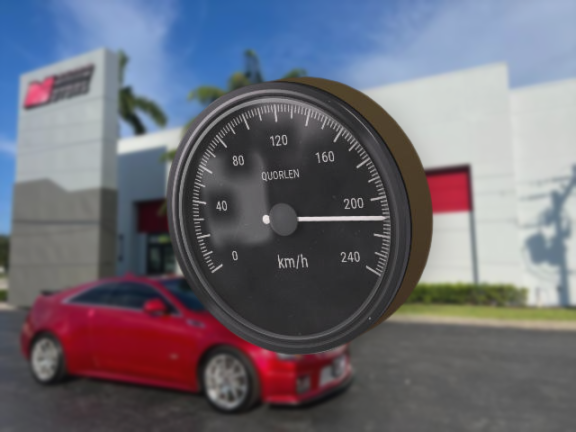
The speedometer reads 210; km/h
